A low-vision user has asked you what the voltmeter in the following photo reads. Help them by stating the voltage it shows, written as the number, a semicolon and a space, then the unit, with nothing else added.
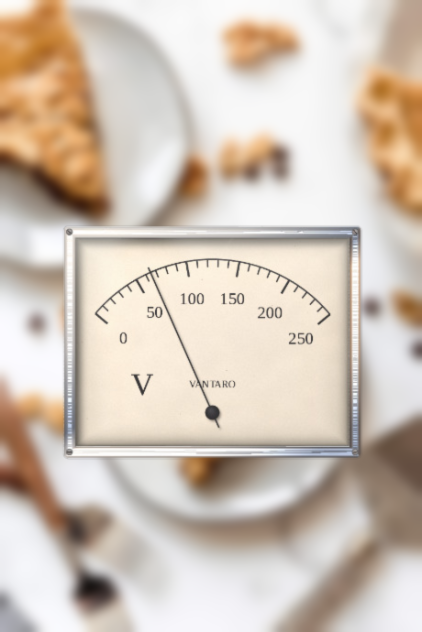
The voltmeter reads 65; V
